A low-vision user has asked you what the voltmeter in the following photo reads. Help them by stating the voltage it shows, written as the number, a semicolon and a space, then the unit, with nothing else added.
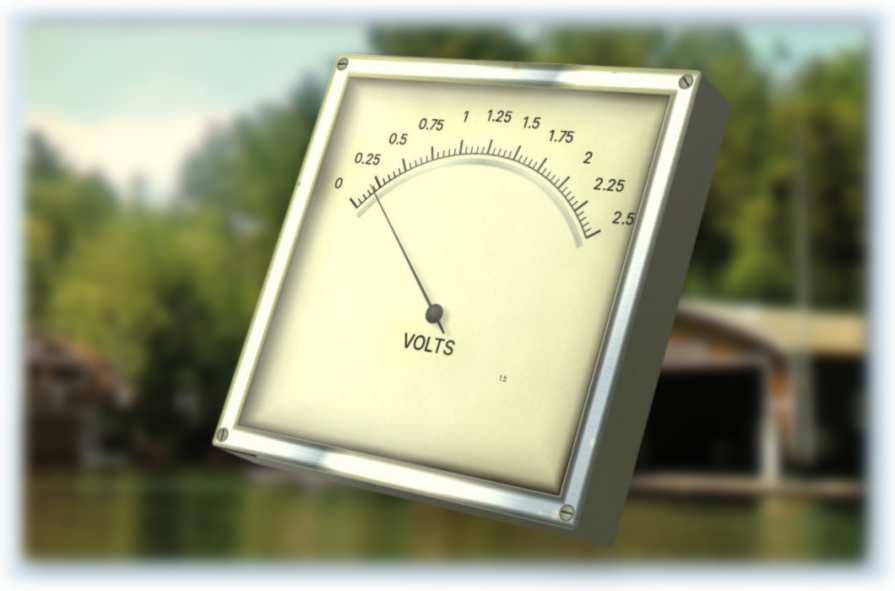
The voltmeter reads 0.2; V
